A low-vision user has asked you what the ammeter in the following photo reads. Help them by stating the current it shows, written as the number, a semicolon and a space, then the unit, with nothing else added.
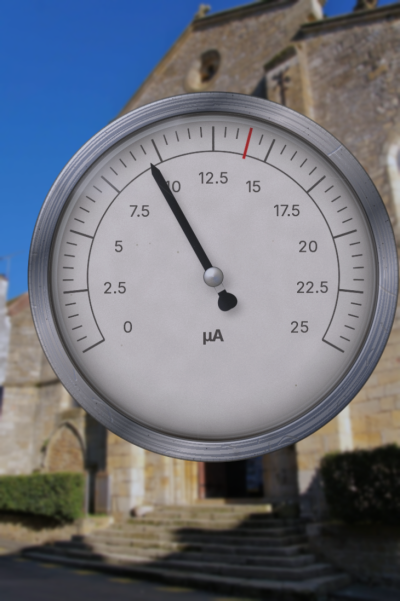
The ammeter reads 9.5; µA
